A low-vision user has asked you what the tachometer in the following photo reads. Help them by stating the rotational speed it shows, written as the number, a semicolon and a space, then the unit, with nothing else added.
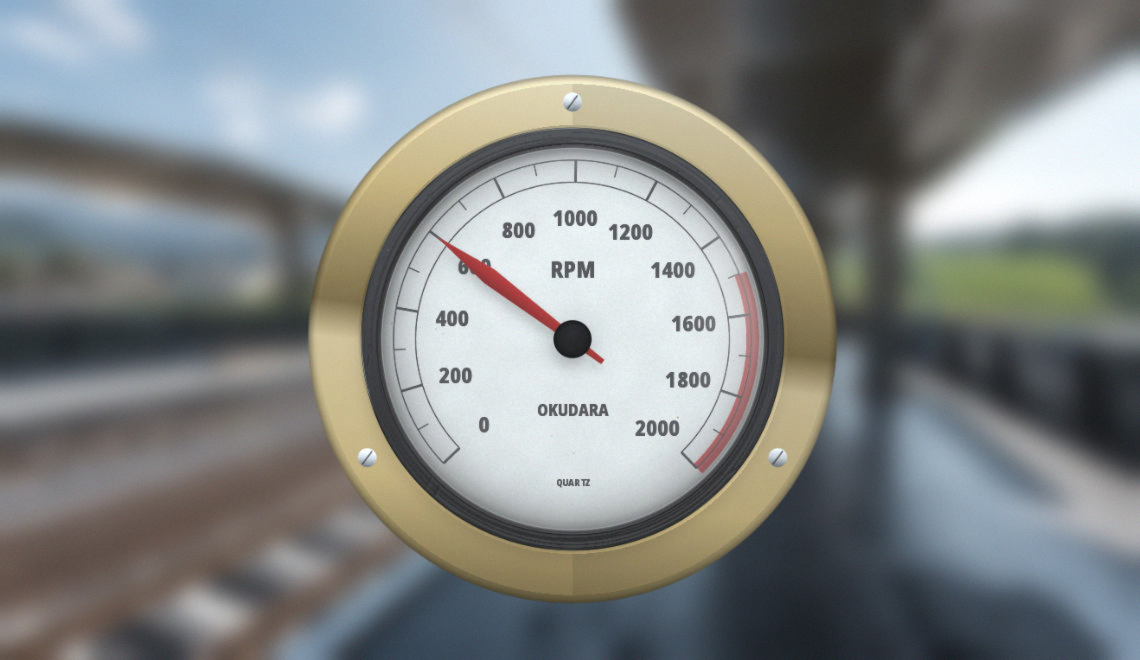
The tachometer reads 600; rpm
